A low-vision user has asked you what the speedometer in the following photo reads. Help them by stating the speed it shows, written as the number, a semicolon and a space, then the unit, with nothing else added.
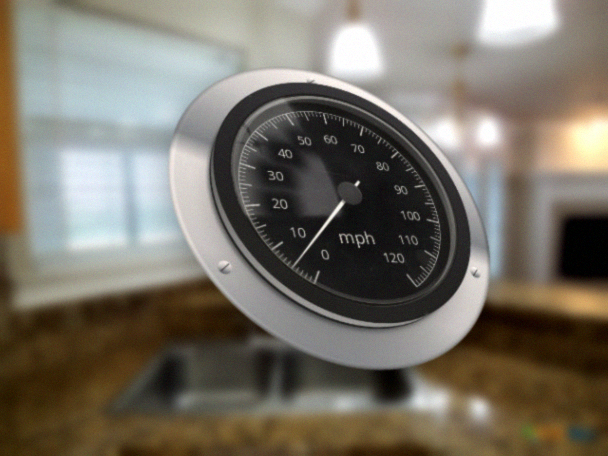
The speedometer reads 5; mph
